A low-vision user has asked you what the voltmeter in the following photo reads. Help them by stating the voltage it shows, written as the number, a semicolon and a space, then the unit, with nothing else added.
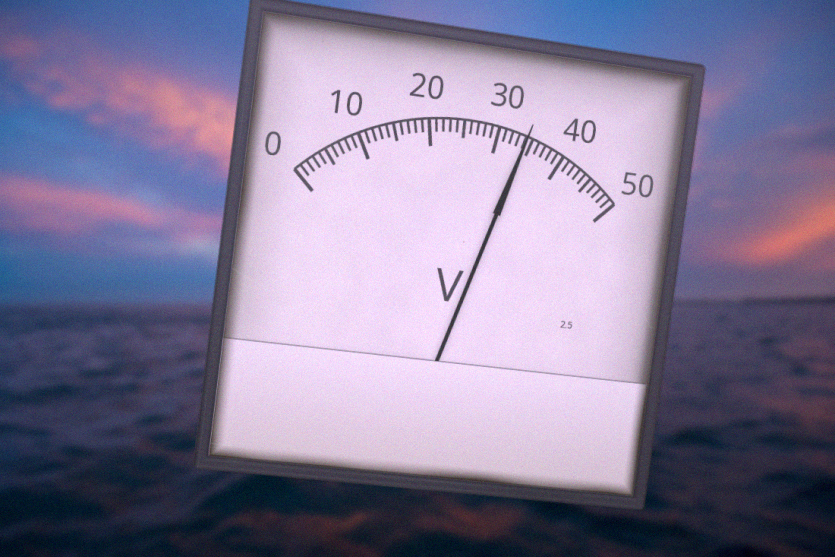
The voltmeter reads 34; V
